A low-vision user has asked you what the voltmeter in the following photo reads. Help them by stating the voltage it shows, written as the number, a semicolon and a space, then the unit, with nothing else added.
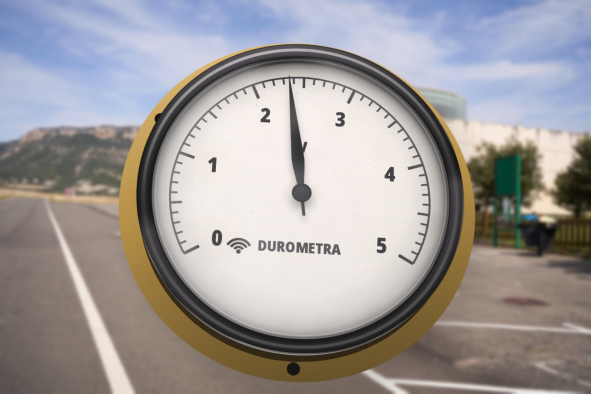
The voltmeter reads 2.35; V
